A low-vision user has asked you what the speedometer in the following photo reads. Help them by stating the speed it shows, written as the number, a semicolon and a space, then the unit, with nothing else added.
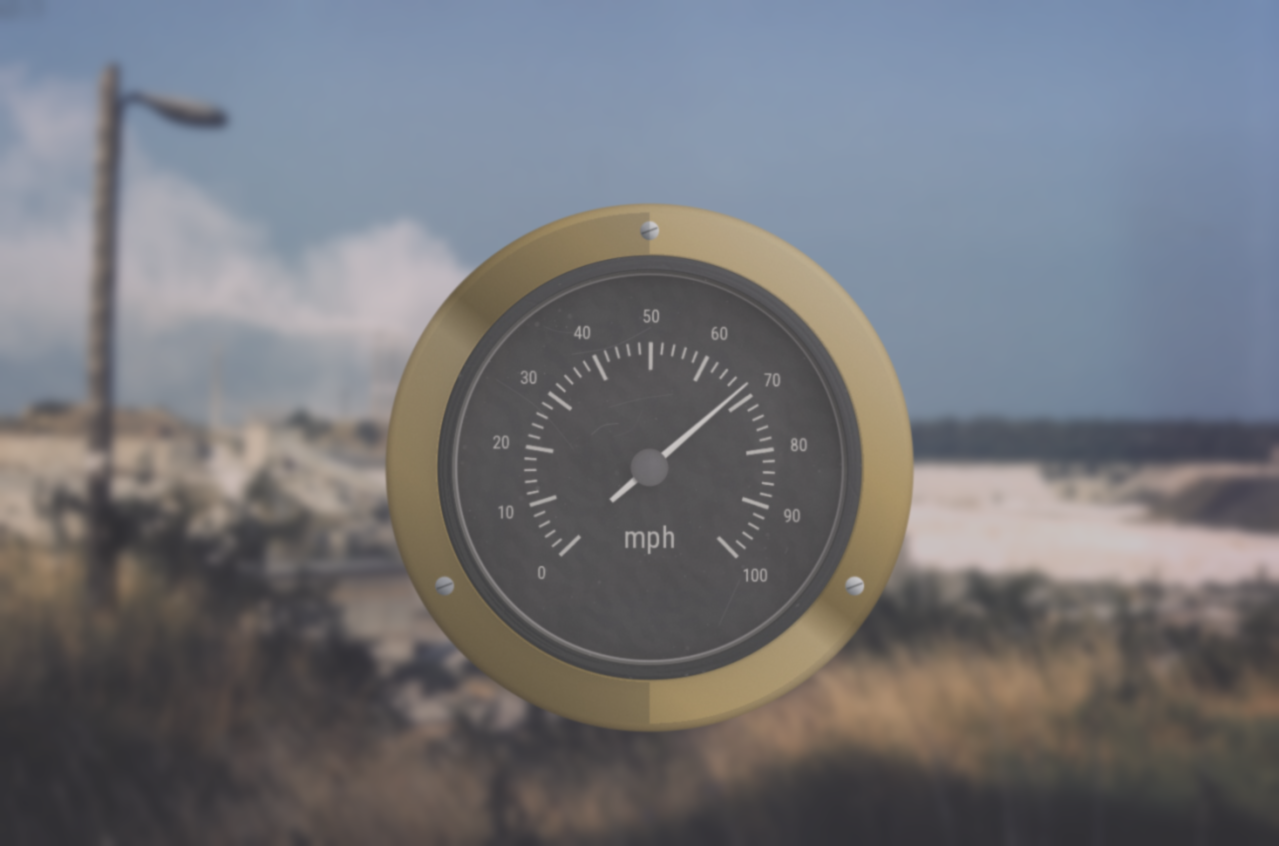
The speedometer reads 68; mph
